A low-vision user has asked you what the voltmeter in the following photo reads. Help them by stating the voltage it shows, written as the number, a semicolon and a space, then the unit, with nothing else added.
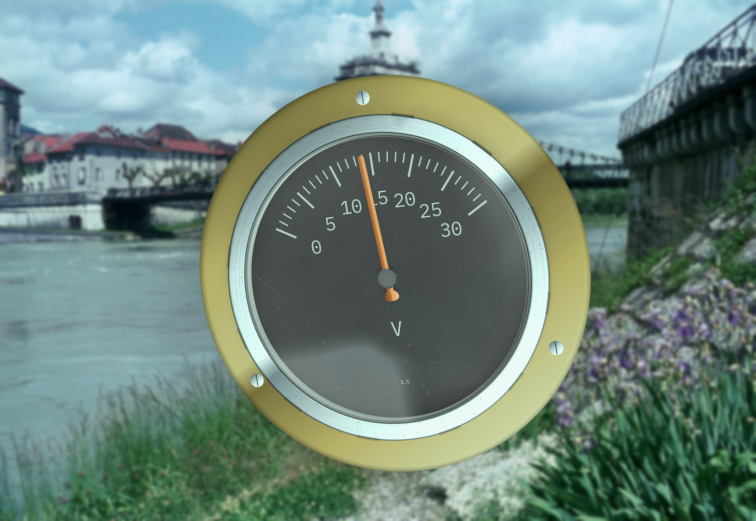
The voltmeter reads 14; V
